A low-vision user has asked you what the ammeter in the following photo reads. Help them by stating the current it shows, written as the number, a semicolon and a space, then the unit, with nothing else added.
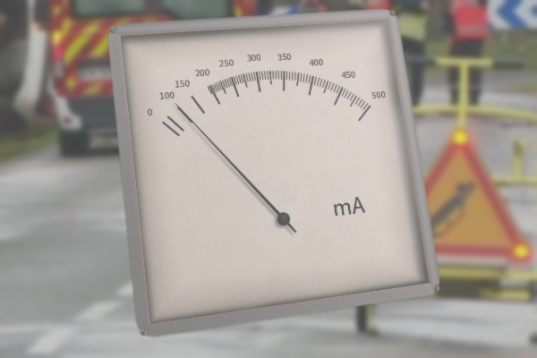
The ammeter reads 100; mA
